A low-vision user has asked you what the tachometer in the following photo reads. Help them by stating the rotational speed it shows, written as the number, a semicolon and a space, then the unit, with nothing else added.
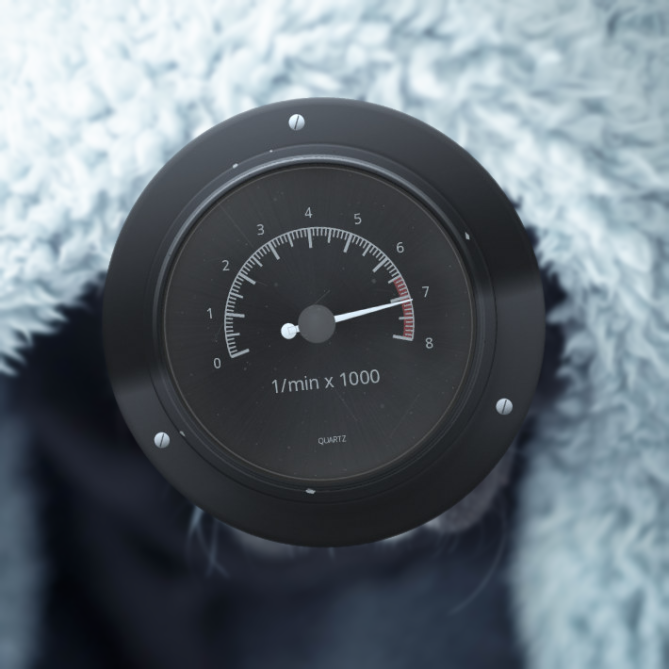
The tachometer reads 7100; rpm
